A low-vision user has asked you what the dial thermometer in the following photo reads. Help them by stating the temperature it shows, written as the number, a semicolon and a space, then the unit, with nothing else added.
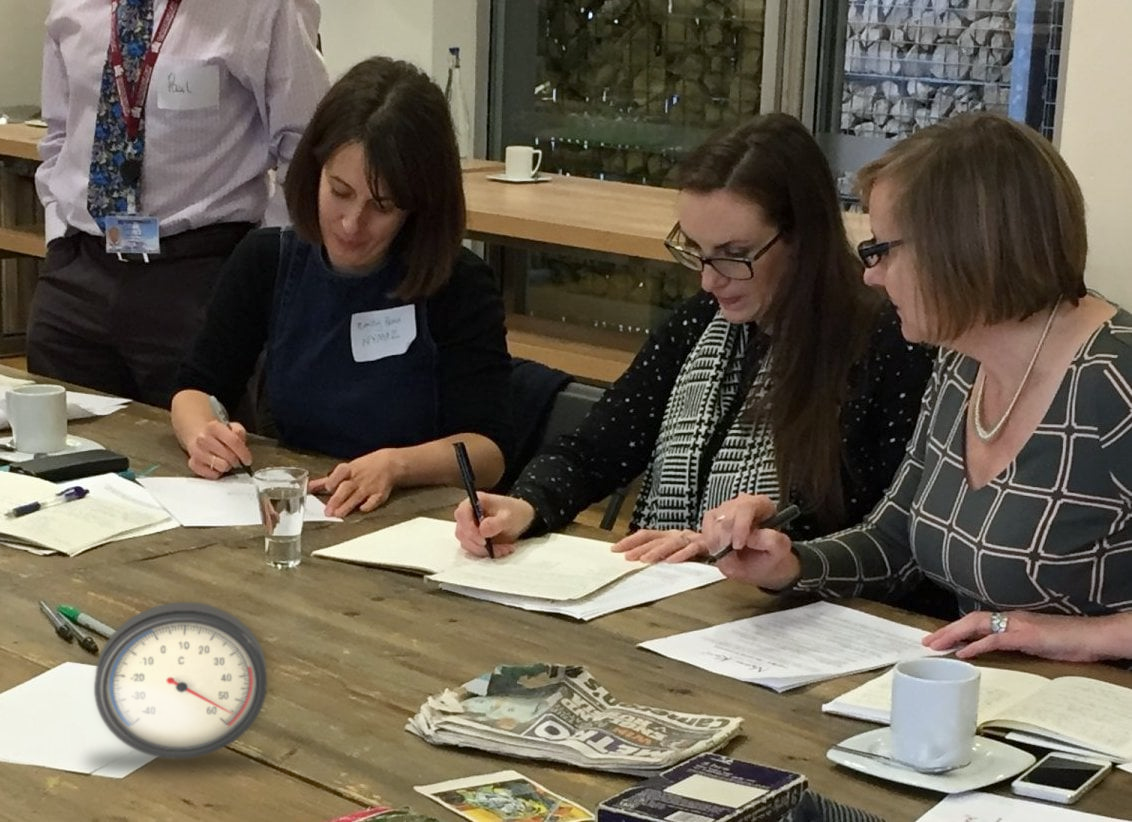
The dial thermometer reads 55; °C
